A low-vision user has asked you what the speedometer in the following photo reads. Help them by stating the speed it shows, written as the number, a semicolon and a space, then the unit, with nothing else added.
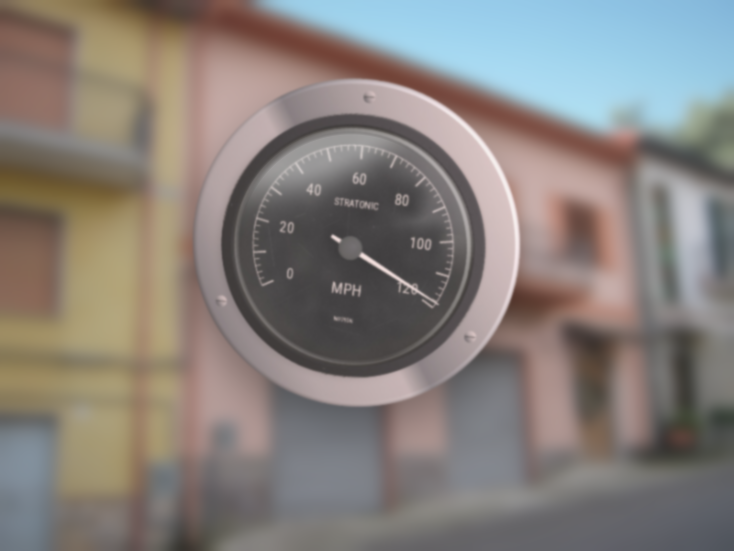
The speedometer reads 118; mph
